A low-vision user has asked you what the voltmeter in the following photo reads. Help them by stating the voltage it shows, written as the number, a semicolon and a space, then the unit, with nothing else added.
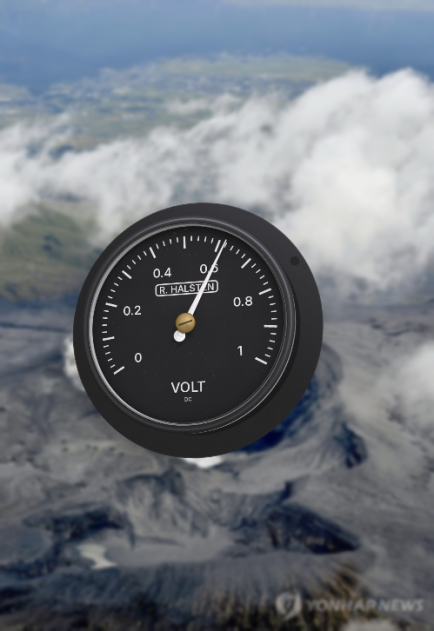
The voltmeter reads 0.62; V
